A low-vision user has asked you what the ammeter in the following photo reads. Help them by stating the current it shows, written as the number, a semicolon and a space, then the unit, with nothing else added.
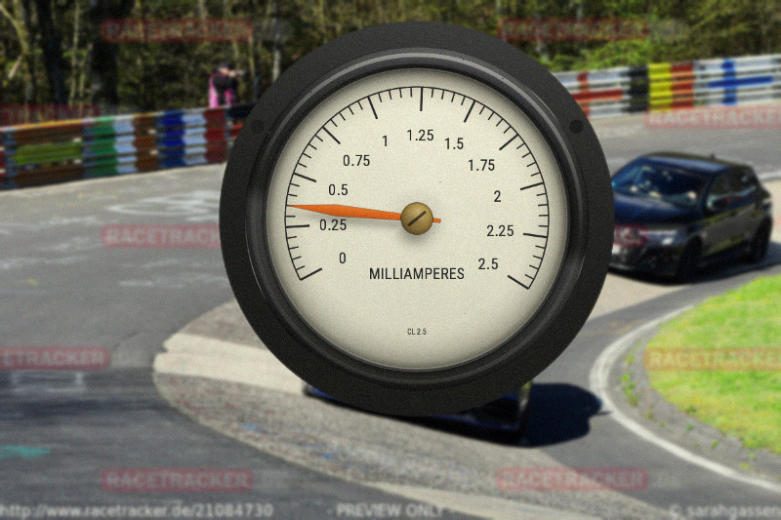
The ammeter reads 0.35; mA
